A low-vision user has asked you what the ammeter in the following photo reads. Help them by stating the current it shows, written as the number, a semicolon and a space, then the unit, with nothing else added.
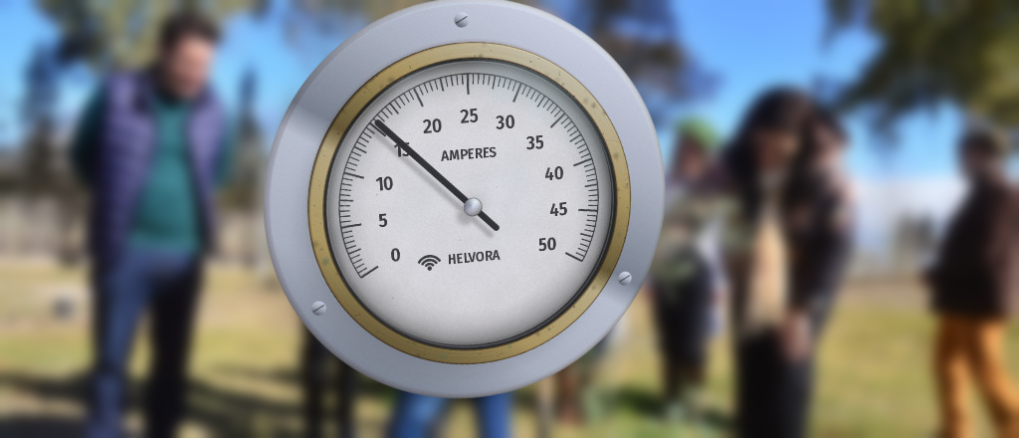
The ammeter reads 15.5; A
